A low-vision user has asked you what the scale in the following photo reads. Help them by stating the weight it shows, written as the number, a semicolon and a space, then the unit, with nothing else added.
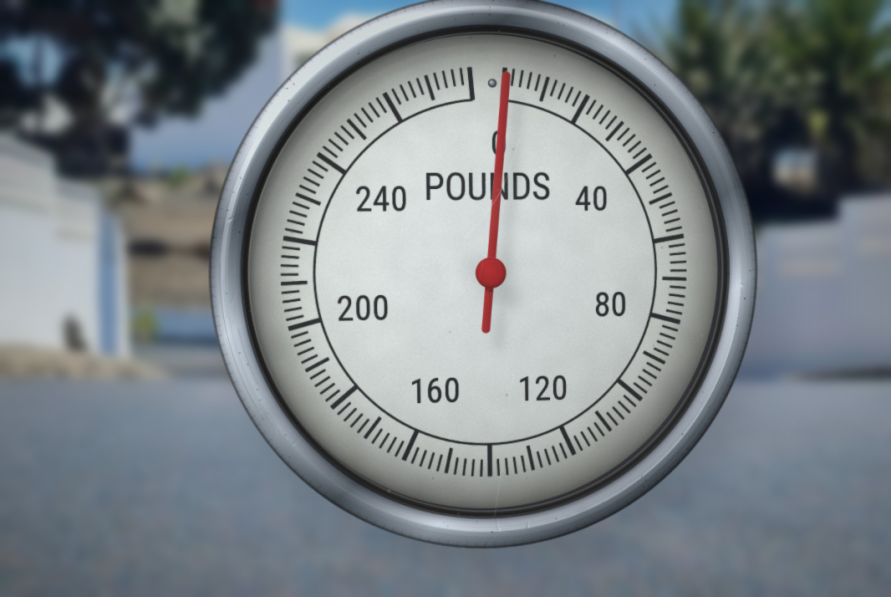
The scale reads 0; lb
